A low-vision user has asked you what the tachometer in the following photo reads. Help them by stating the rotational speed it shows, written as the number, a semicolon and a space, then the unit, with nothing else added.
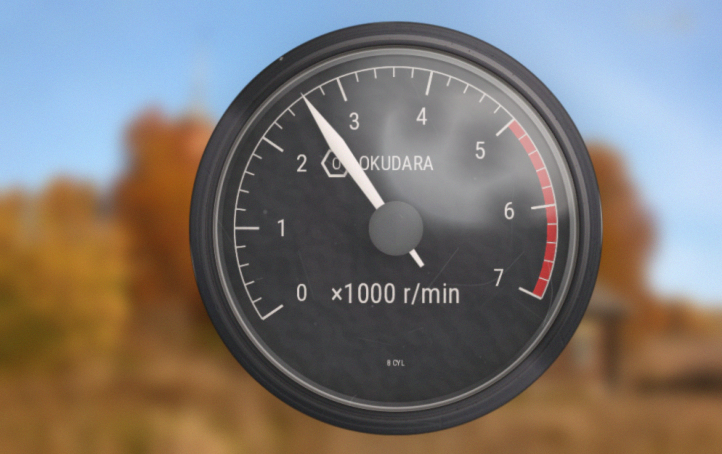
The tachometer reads 2600; rpm
